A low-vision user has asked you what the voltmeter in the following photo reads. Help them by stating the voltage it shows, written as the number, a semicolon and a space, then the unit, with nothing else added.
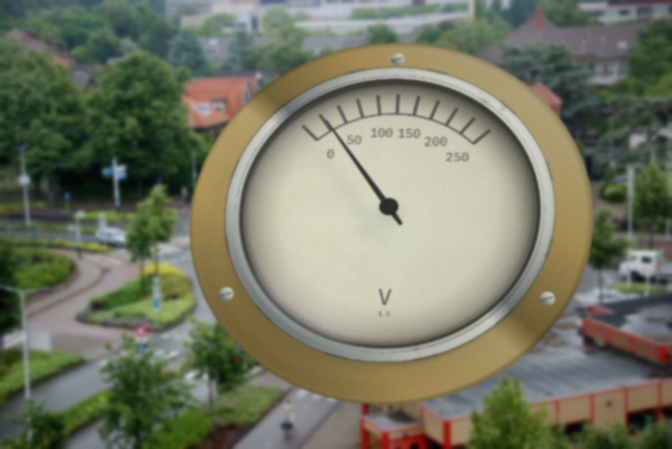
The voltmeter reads 25; V
